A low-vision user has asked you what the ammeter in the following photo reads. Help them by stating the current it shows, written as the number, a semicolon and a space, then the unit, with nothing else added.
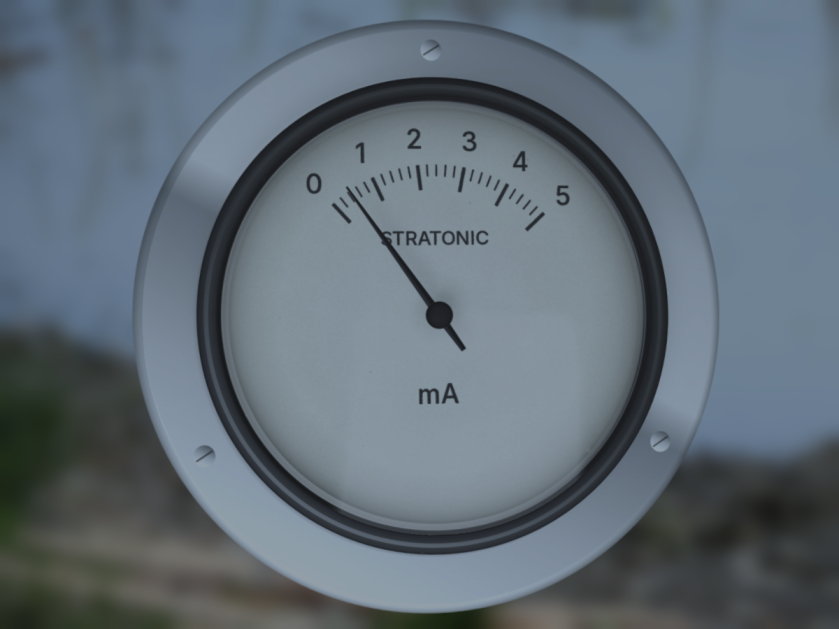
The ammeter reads 0.4; mA
